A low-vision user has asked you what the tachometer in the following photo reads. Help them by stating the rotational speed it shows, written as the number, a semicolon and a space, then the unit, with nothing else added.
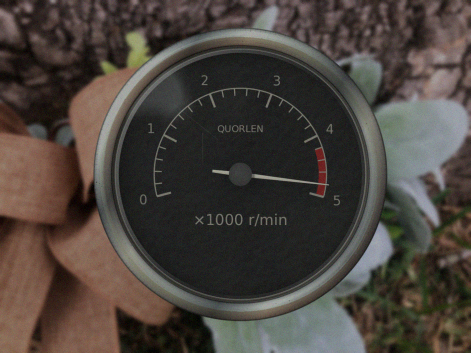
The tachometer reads 4800; rpm
